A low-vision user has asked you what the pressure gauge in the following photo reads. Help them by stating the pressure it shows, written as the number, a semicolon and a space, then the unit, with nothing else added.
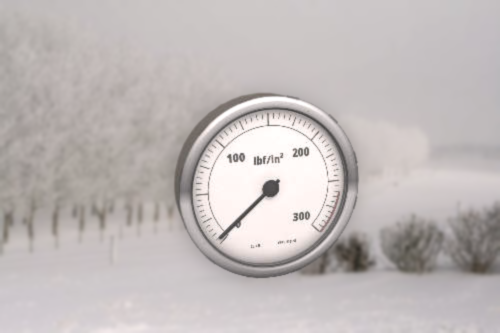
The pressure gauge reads 5; psi
